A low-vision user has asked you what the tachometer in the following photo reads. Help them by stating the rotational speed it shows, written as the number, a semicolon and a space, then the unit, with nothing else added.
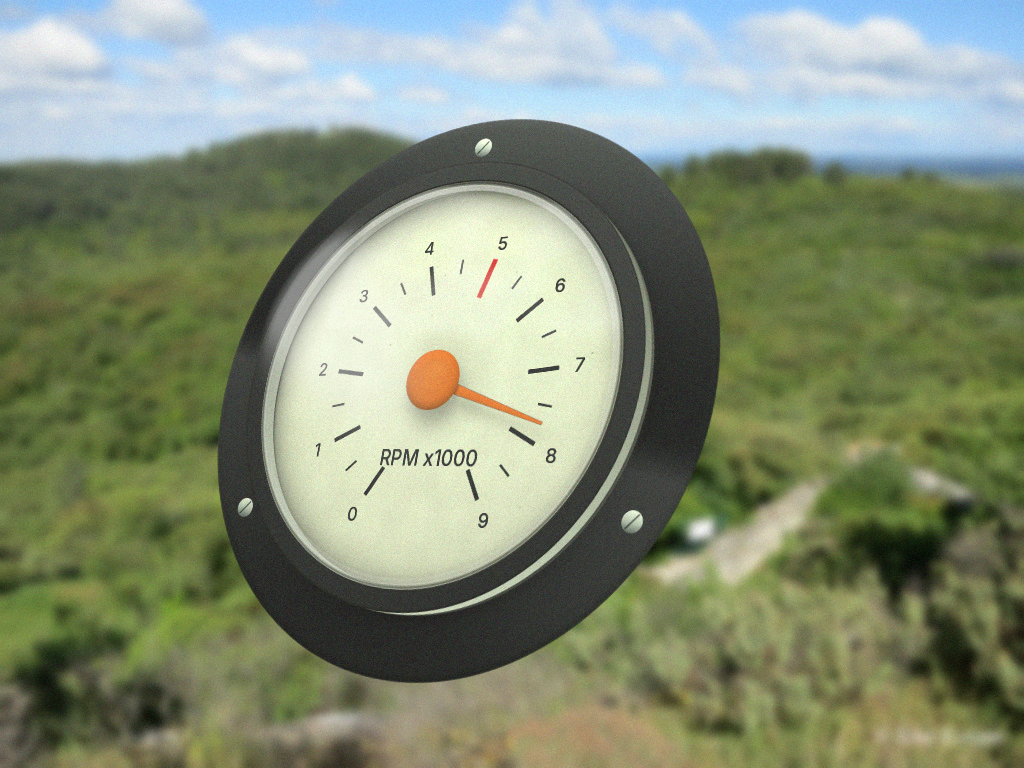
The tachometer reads 7750; rpm
